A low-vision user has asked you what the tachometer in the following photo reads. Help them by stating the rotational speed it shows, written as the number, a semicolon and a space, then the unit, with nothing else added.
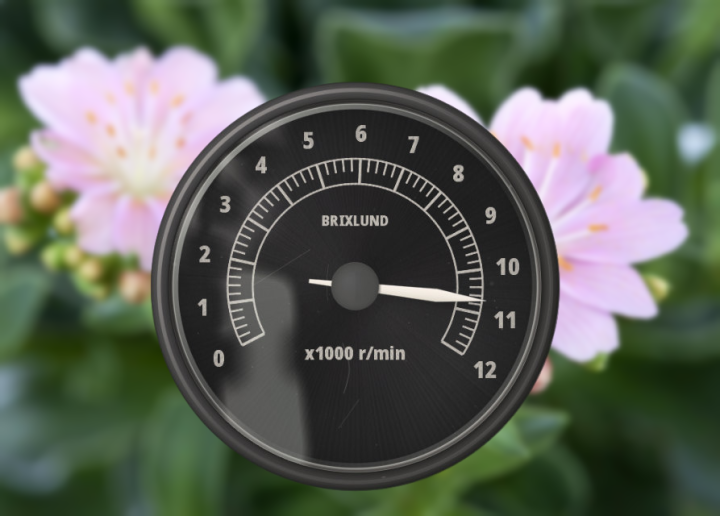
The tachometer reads 10700; rpm
